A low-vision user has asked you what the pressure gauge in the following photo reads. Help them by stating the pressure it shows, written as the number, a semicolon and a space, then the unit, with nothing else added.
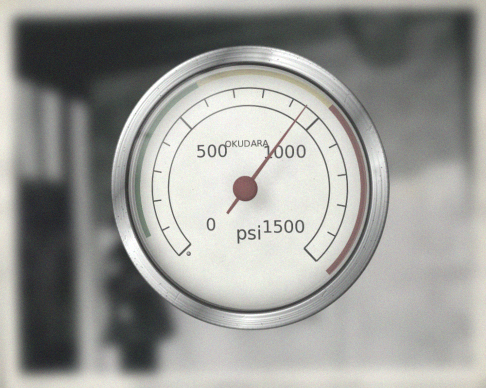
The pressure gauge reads 950; psi
